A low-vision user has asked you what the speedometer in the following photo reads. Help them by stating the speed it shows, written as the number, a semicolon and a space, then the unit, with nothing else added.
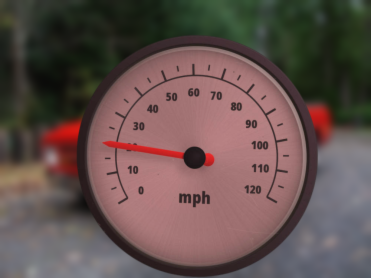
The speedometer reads 20; mph
